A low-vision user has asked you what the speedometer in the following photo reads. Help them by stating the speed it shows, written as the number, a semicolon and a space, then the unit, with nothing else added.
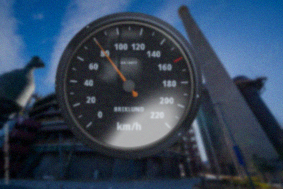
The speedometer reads 80; km/h
